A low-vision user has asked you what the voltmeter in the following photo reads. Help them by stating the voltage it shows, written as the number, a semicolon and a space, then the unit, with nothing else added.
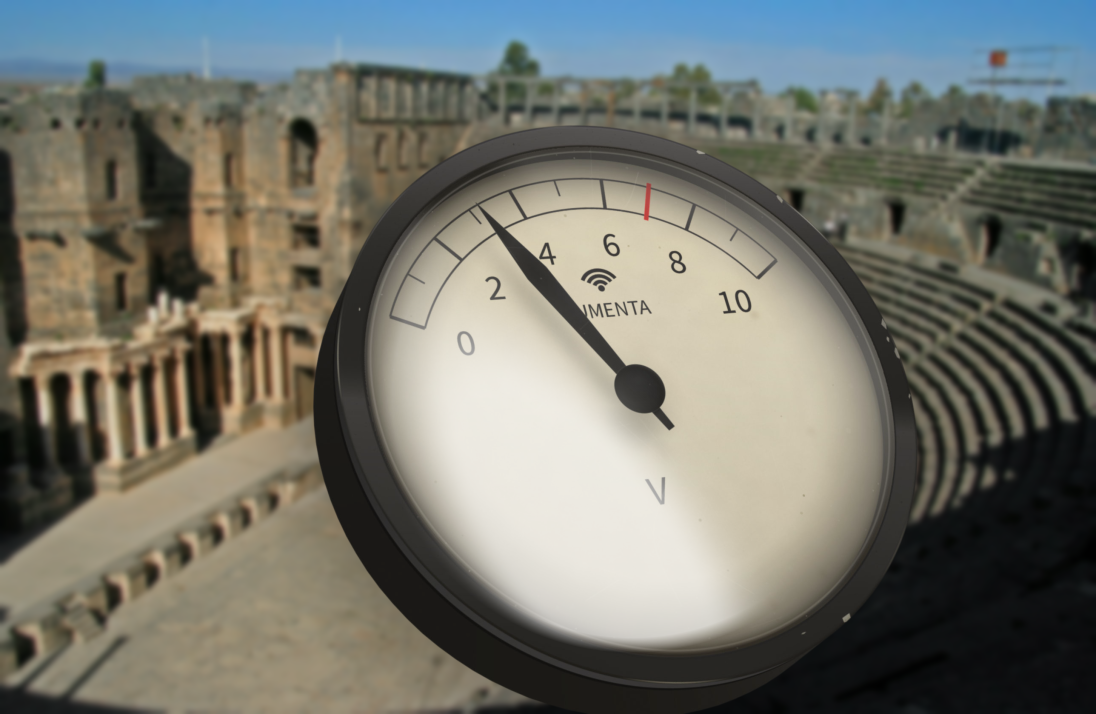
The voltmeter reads 3; V
